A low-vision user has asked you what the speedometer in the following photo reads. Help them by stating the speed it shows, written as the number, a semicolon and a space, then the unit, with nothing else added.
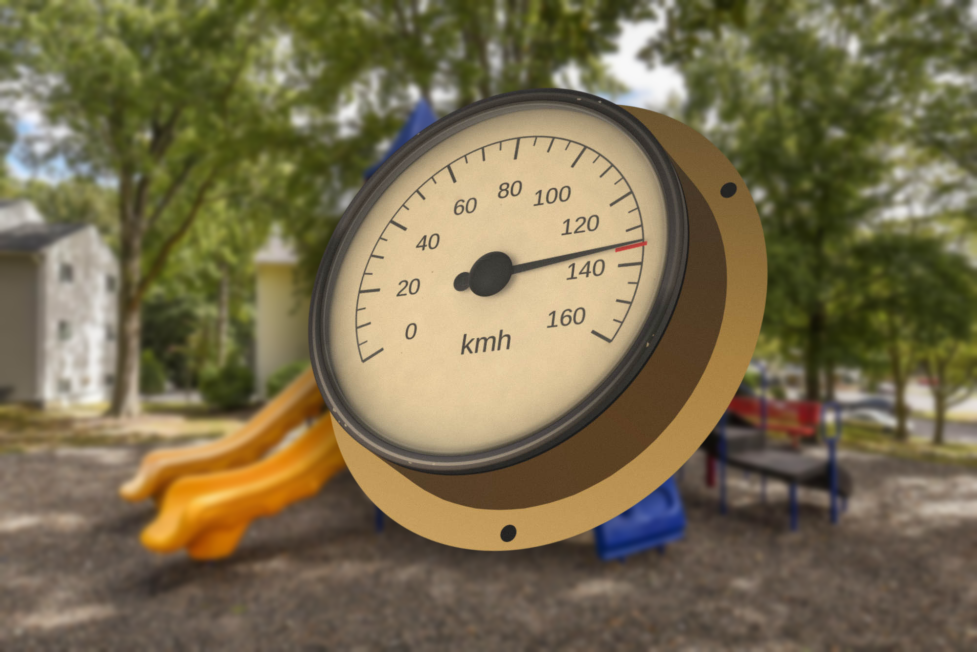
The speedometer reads 135; km/h
